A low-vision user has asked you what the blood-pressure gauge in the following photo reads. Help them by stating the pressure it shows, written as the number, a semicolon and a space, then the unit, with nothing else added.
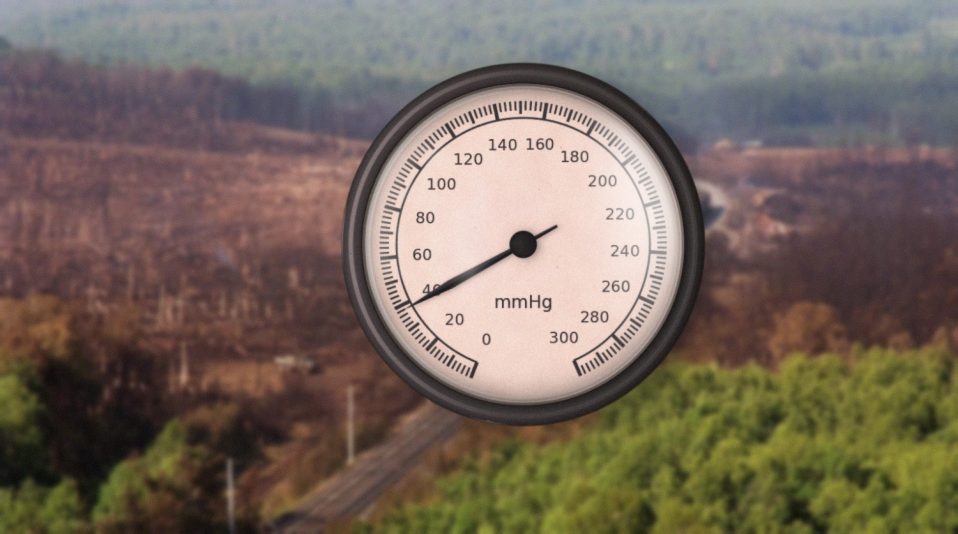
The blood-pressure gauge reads 38; mmHg
